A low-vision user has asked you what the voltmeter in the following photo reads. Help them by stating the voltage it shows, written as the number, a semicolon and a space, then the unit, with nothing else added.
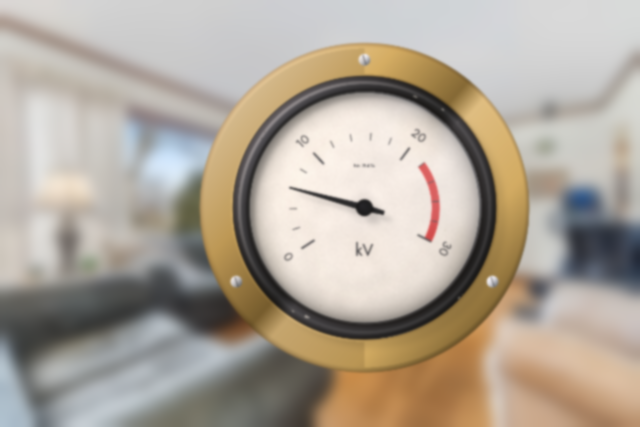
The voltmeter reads 6; kV
